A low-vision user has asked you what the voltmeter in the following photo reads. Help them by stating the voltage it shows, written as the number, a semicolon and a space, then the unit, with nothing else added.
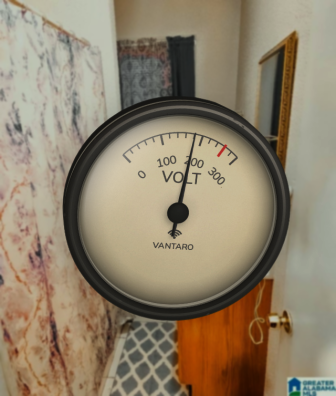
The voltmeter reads 180; V
